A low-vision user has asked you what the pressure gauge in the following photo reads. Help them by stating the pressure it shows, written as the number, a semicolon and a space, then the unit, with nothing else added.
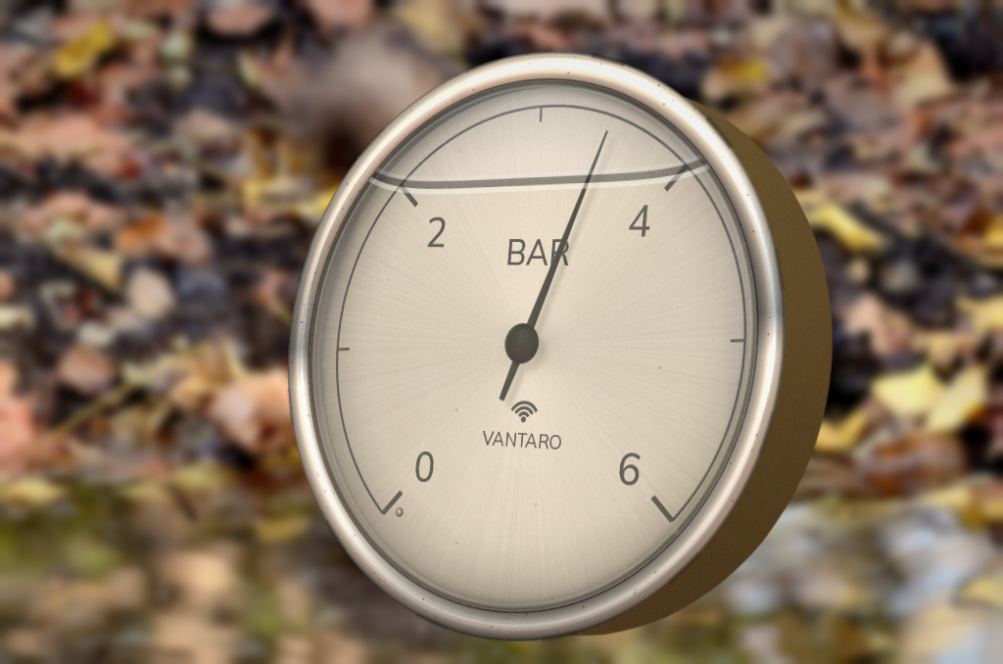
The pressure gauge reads 3.5; bar
